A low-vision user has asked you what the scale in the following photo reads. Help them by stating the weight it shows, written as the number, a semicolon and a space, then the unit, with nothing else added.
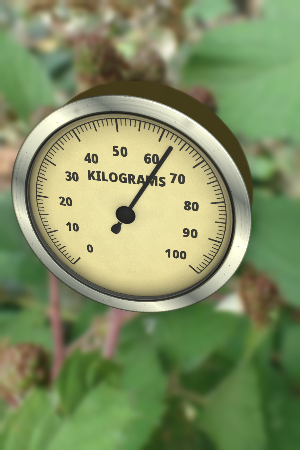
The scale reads 63; kg
